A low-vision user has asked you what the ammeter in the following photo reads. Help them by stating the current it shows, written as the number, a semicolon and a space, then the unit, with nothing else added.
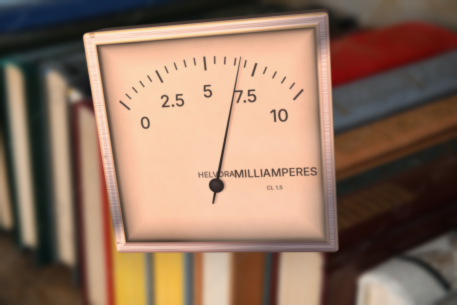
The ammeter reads 6.75; mA
